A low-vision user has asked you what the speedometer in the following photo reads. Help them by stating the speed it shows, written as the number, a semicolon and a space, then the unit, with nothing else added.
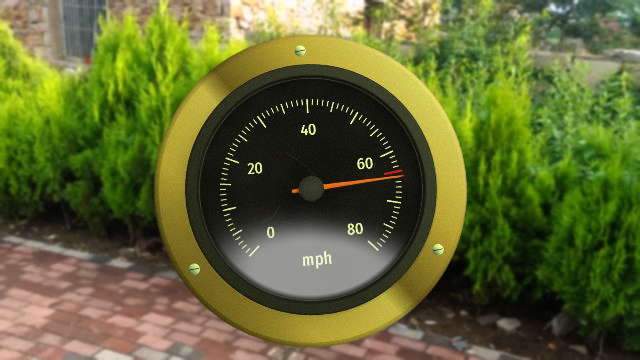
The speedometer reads 65; mph
